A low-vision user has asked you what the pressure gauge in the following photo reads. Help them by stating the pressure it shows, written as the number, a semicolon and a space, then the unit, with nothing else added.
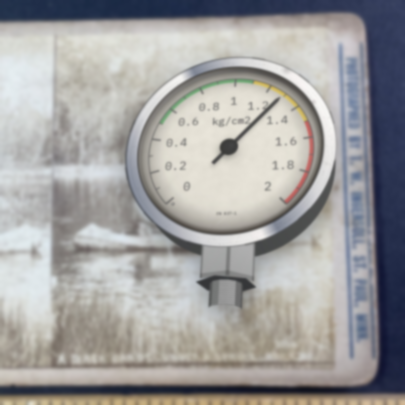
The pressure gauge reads 1.3; kg/cm²
